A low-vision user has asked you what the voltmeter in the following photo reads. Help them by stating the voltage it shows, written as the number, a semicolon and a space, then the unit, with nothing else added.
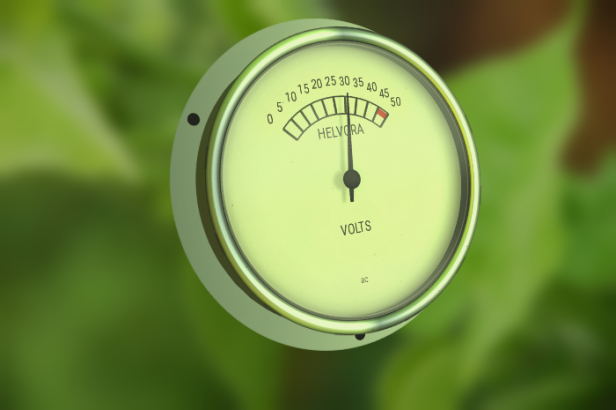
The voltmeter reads 30; V
